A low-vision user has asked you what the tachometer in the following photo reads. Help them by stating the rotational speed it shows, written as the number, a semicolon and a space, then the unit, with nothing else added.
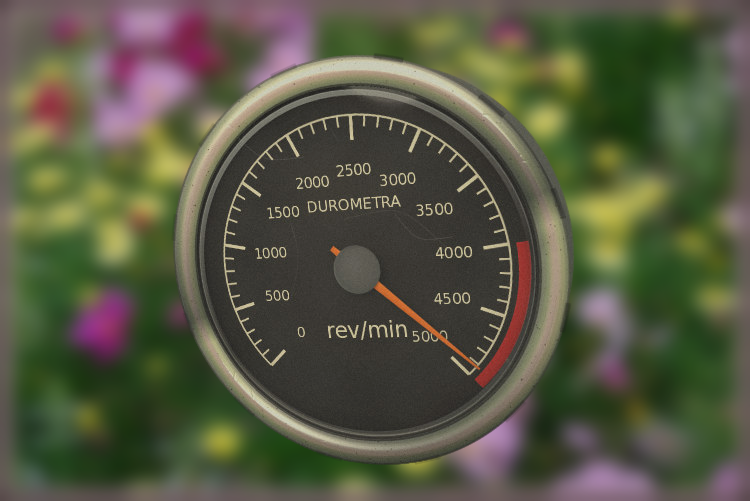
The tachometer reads 4900; rpm
